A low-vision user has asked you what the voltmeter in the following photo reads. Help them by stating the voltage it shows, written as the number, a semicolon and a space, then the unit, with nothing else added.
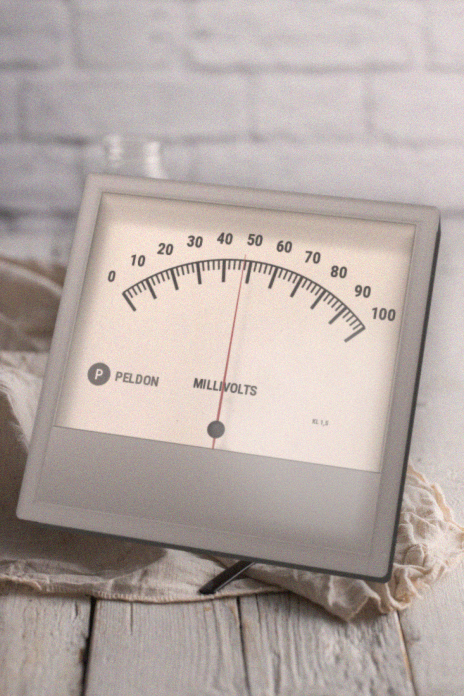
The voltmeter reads 48; mV
